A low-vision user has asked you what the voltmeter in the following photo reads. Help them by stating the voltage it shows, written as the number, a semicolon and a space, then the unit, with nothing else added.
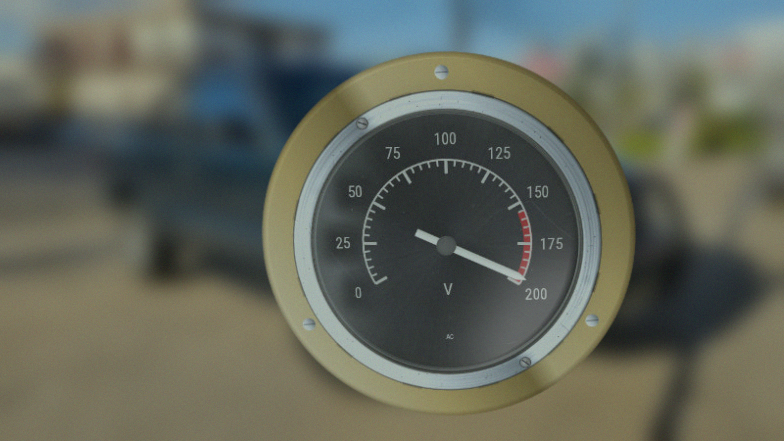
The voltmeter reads 195; V
